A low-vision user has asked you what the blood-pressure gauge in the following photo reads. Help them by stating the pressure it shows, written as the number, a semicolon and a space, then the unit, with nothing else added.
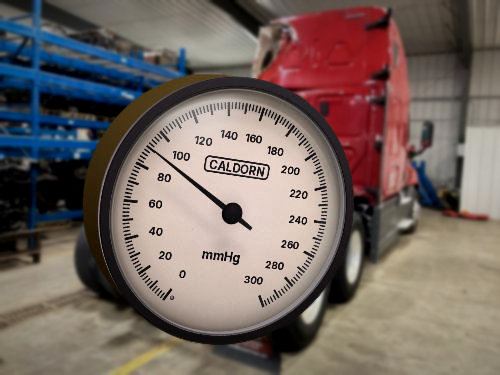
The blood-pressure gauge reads 90; mmHg
